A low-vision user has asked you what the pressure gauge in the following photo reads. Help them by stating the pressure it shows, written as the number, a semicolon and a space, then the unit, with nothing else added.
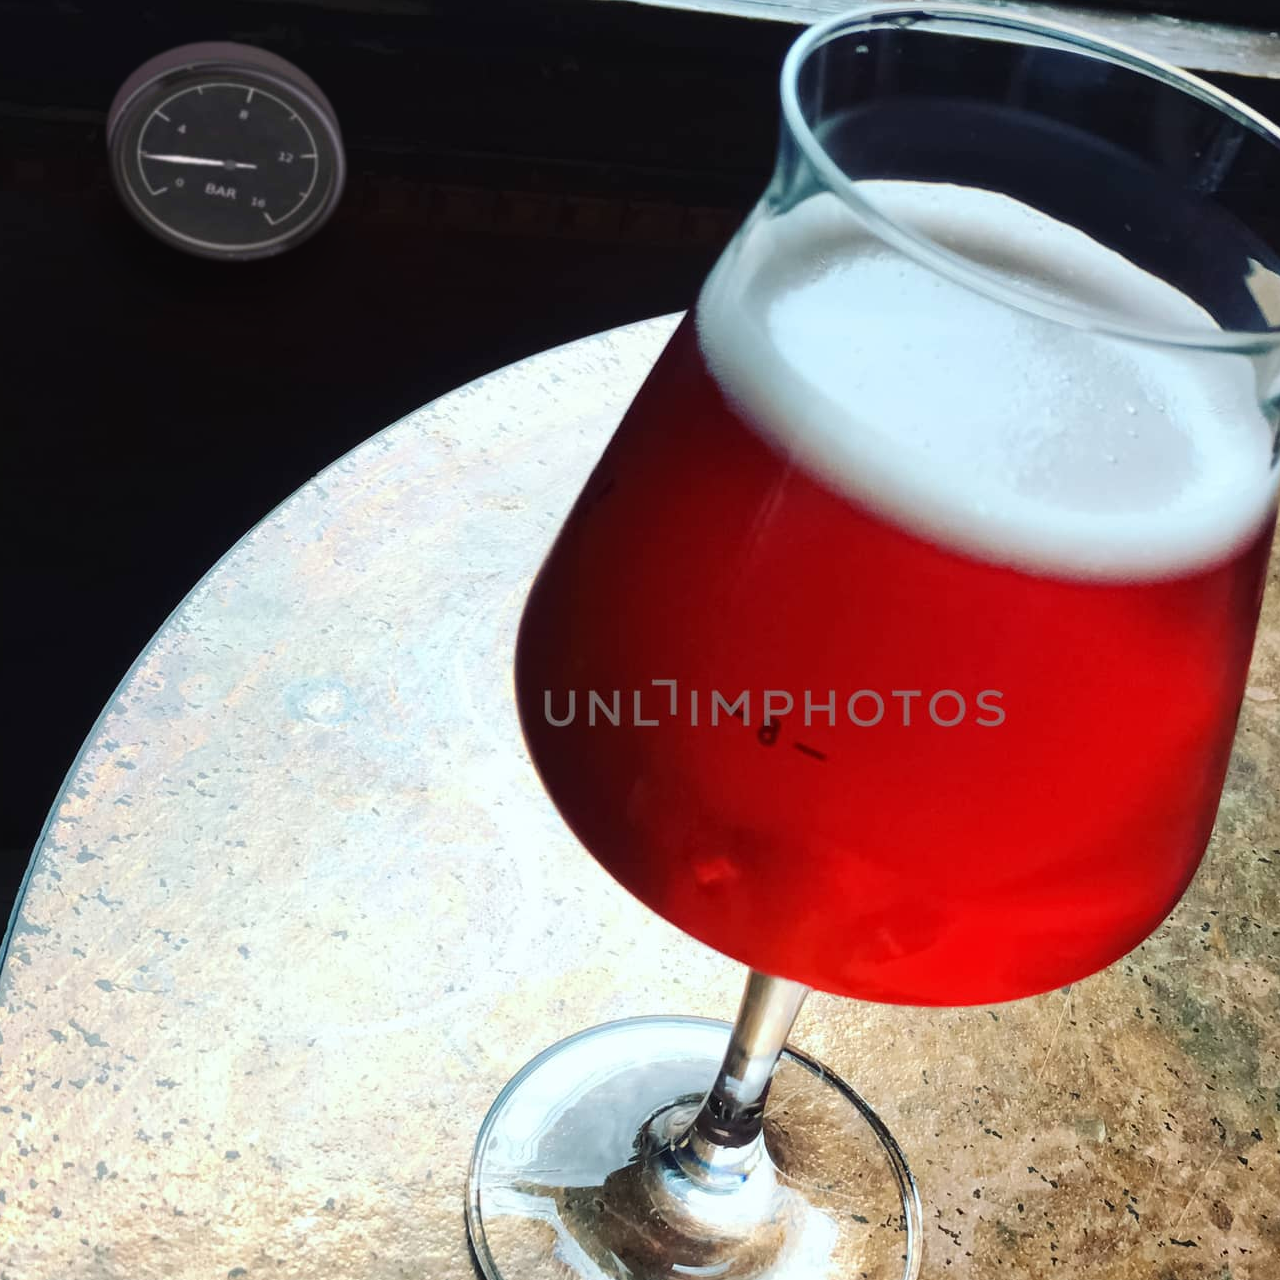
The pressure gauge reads 2; bar
